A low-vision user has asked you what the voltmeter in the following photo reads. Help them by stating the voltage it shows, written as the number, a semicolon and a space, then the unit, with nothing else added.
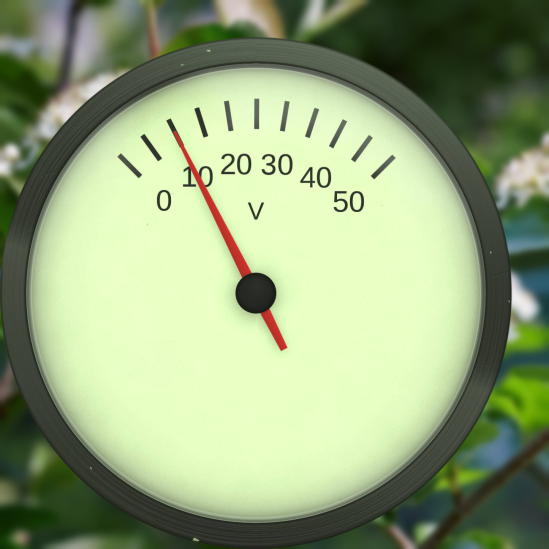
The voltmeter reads 10; V
